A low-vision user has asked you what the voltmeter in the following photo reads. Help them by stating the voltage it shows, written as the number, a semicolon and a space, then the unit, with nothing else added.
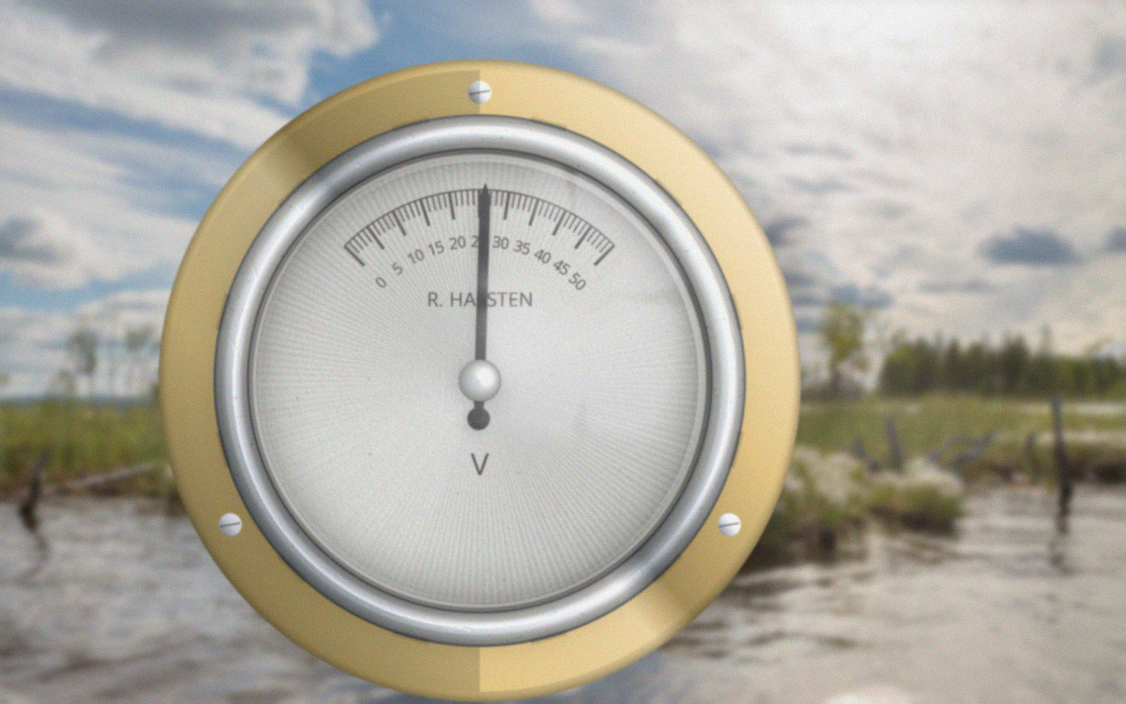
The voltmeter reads 26; V
